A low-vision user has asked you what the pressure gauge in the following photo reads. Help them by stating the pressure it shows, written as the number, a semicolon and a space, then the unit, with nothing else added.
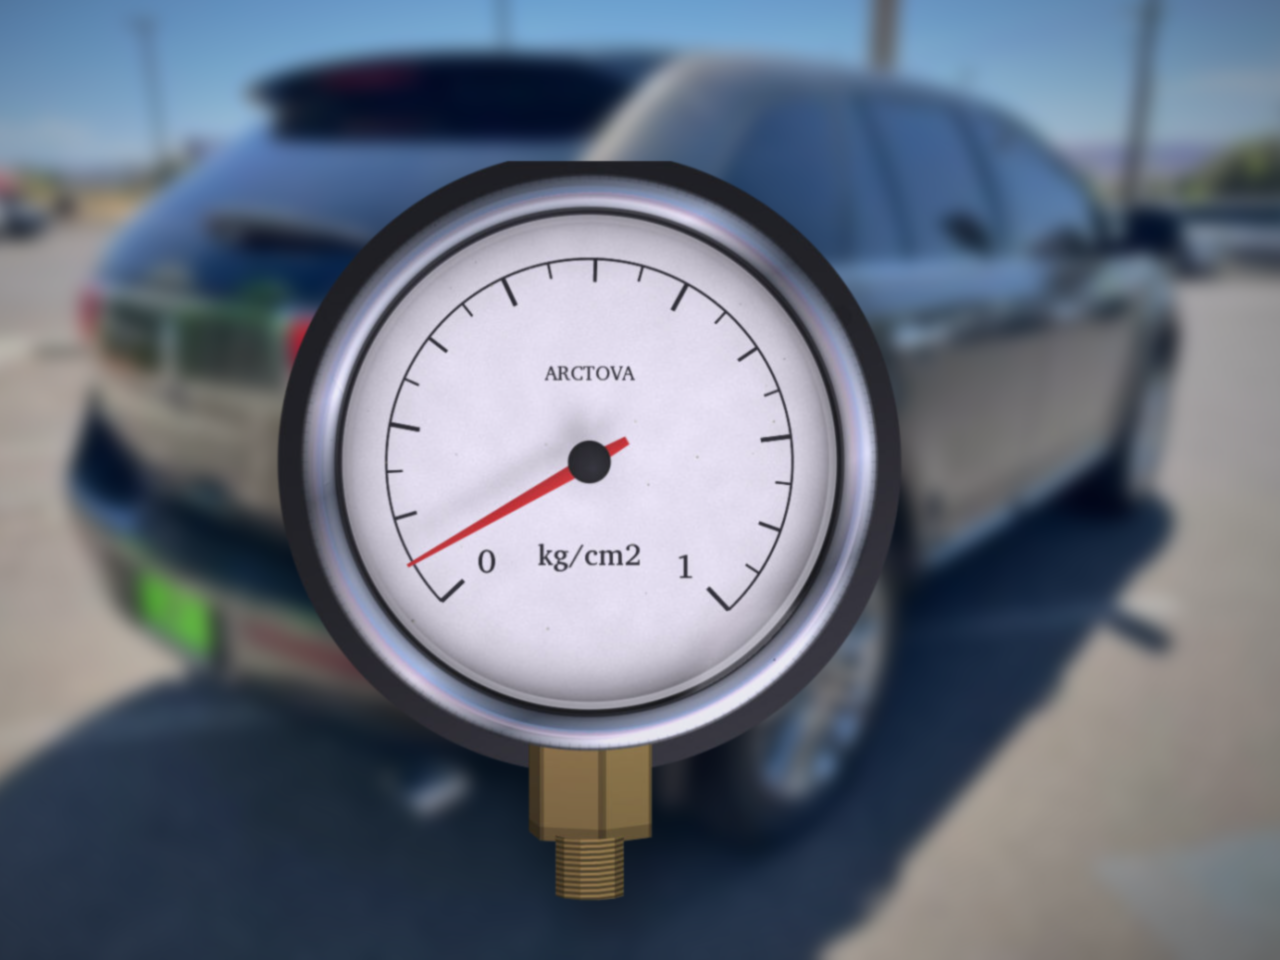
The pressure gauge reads 0.05; kg/cm²
